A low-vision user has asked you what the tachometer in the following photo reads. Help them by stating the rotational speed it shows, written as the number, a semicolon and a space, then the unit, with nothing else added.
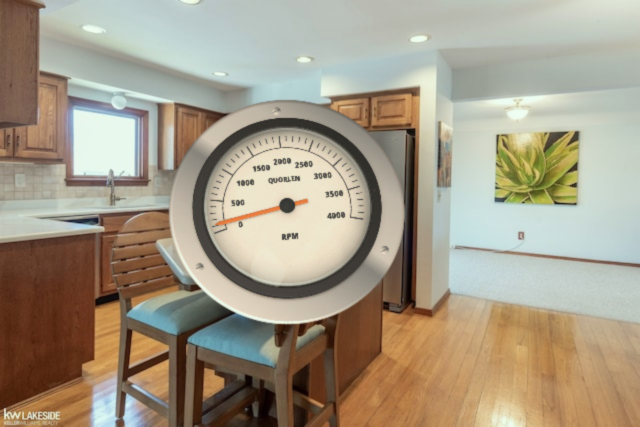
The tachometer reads 100; rpm
